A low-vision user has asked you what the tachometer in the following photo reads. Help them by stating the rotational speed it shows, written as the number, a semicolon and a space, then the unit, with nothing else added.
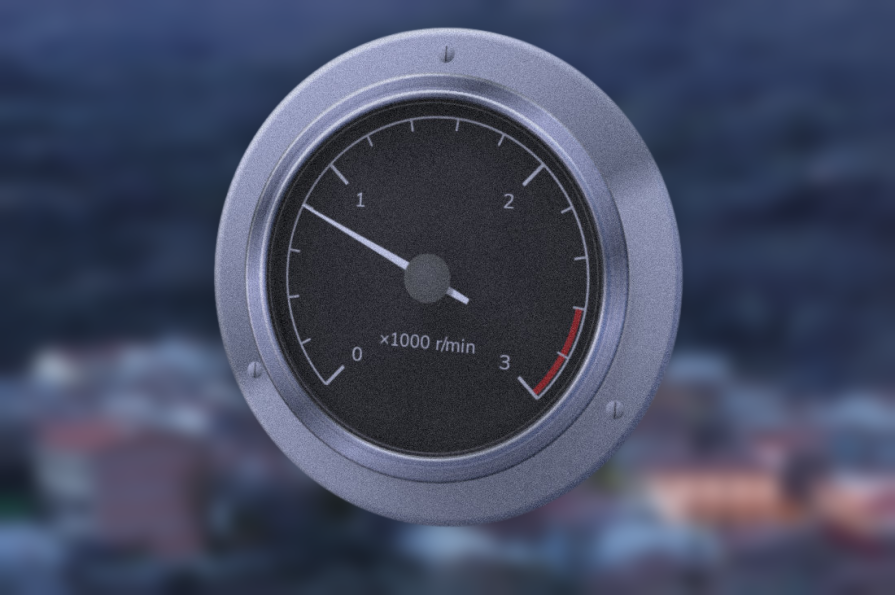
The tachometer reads 800; rpm
